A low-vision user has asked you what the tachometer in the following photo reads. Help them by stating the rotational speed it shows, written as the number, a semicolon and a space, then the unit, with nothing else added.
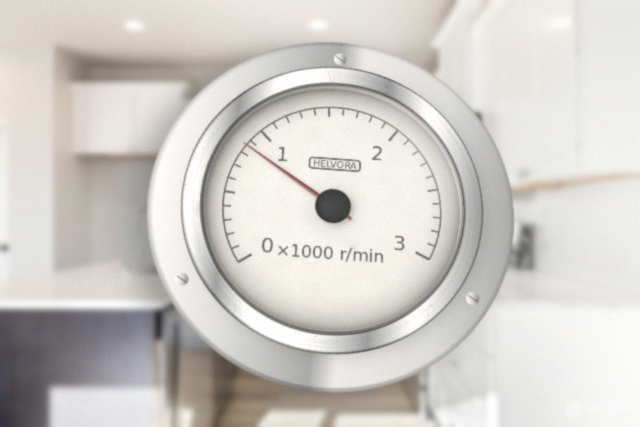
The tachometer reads 850; rpm
